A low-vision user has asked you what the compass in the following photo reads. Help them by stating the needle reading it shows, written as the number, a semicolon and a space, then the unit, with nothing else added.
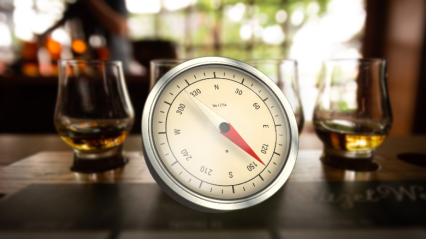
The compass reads 140; °
